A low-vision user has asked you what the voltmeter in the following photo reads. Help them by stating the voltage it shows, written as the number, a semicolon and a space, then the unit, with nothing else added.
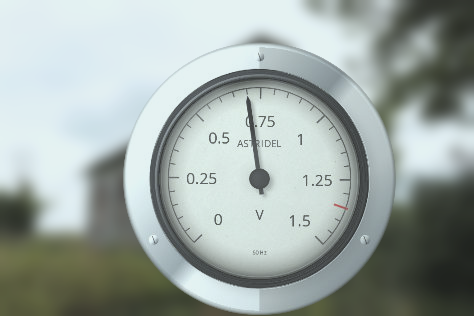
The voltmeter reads 0.7; V
